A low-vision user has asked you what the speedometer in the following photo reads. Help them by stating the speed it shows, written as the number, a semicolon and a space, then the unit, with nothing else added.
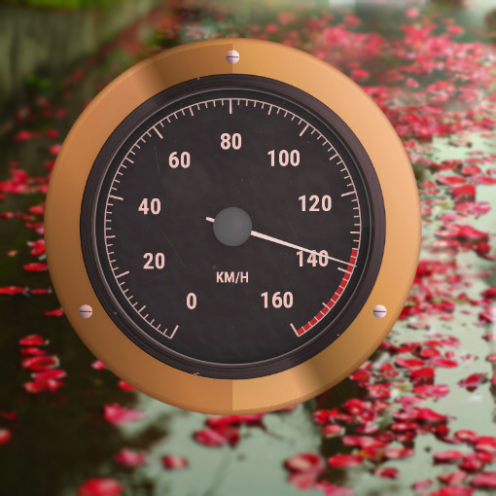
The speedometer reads 138; km/h
